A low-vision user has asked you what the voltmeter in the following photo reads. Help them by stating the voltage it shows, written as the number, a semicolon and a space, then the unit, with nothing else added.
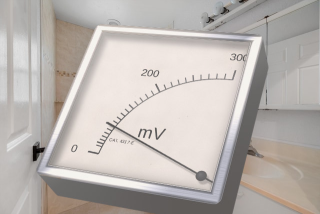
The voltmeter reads 100; mV
